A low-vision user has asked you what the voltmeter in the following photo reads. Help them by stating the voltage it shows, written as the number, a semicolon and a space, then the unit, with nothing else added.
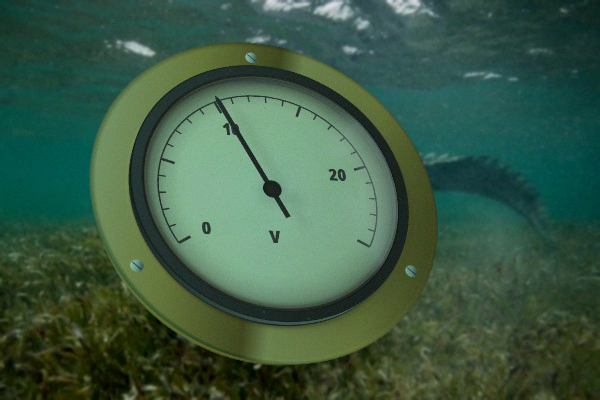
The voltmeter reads 10; V
